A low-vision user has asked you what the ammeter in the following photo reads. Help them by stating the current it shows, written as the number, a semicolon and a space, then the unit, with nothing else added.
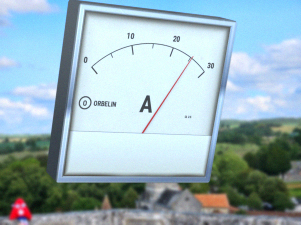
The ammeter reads 25; A
